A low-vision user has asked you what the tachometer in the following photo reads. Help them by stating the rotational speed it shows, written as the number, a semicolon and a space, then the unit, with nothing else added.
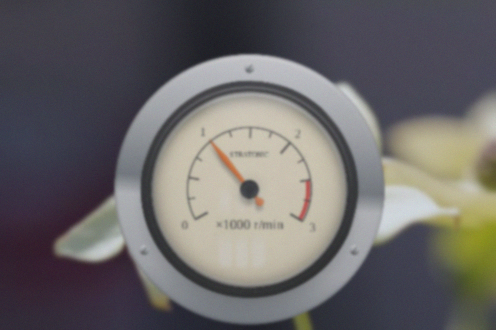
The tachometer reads 1000; rpm
